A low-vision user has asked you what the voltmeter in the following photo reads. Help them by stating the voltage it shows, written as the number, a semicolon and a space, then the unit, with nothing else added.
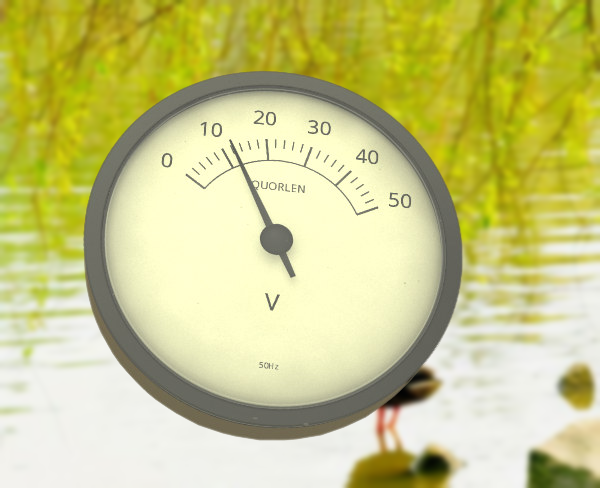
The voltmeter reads 12; V
